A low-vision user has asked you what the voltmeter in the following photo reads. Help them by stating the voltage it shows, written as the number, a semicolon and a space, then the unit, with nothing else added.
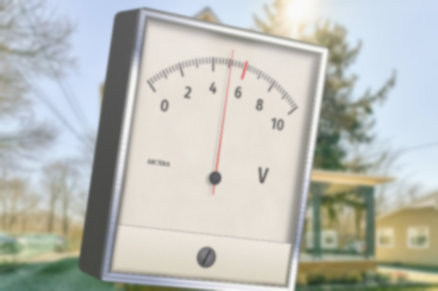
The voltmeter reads 5; V
